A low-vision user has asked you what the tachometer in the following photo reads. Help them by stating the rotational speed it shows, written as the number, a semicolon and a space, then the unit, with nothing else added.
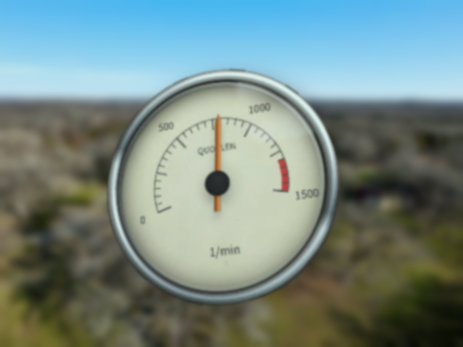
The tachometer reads 800; rpm
